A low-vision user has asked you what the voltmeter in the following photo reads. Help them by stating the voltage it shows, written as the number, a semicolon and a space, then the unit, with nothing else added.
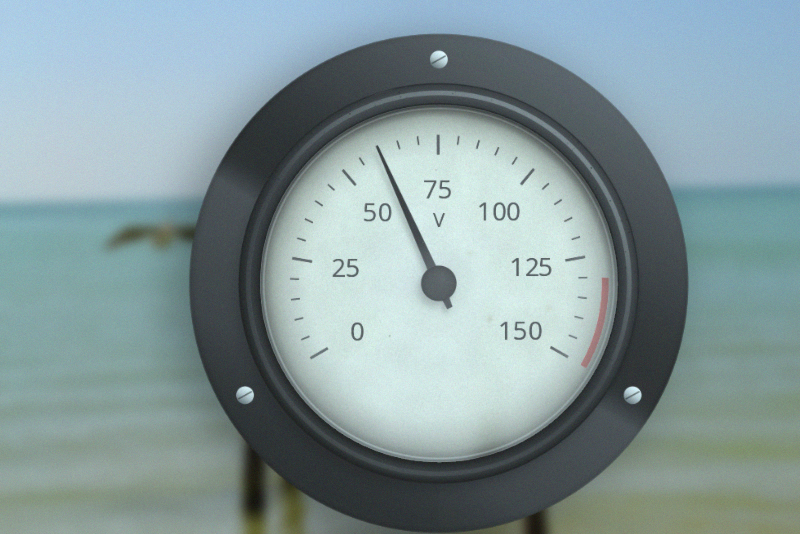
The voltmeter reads 60; V
